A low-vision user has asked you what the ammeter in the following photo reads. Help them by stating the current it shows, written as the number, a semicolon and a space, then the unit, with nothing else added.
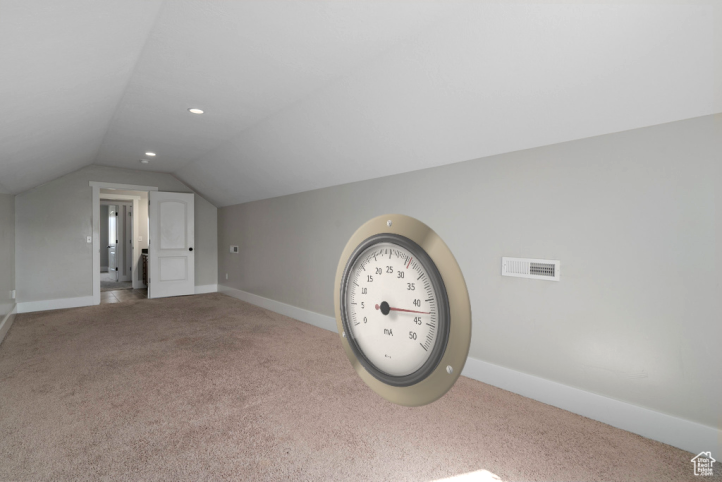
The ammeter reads 42.5; mA
